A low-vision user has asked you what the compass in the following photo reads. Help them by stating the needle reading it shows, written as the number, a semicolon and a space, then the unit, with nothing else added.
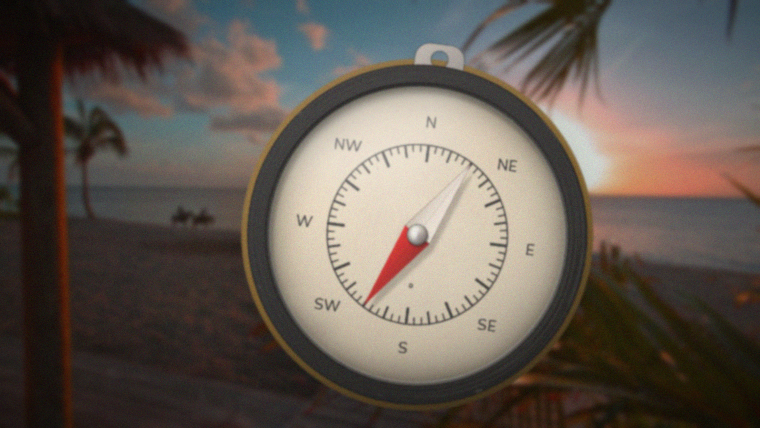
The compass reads 210; °
